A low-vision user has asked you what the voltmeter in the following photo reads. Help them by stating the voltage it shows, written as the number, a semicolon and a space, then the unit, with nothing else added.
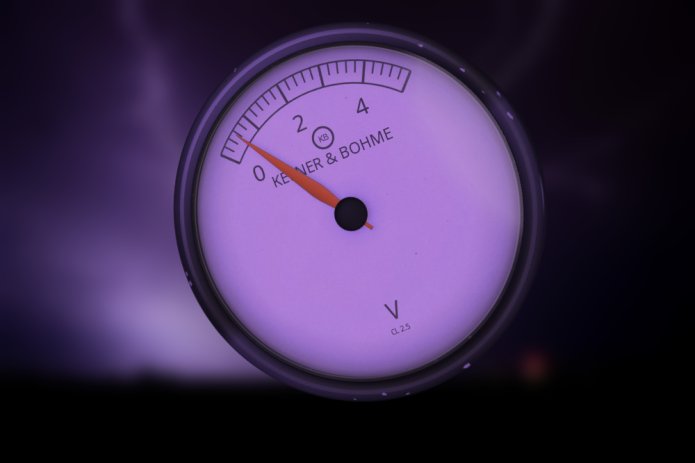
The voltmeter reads 0.6; V
